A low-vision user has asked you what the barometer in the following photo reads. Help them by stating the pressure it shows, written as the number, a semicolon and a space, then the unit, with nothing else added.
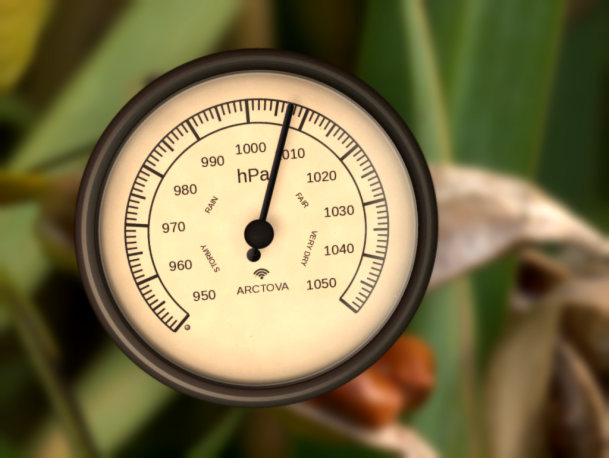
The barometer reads 1007; hPa
